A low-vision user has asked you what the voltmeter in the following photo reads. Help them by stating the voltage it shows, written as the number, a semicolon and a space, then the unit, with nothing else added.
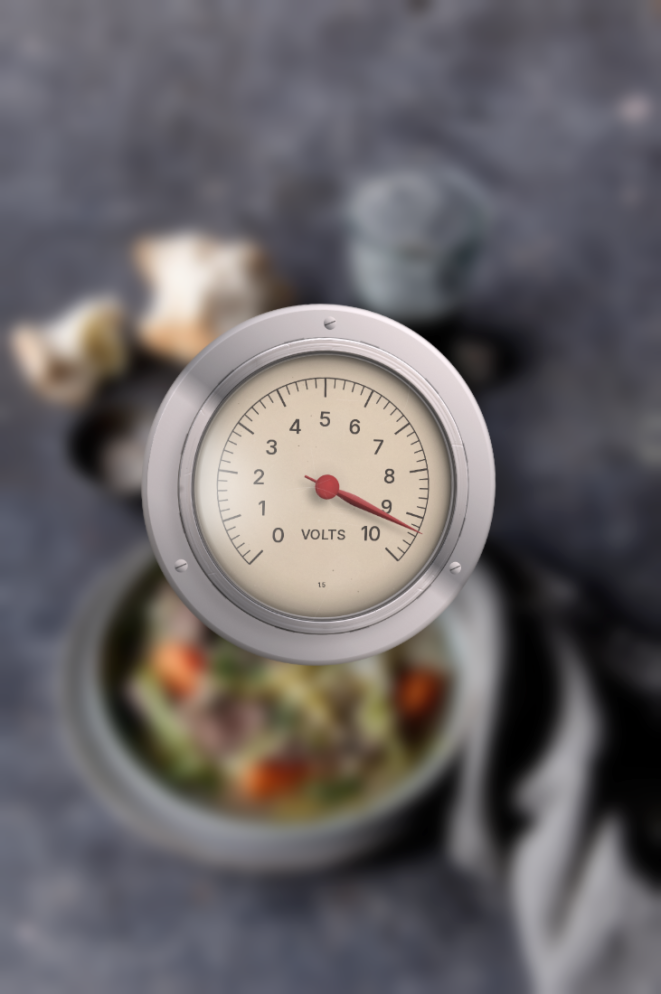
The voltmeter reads 9.3; V
